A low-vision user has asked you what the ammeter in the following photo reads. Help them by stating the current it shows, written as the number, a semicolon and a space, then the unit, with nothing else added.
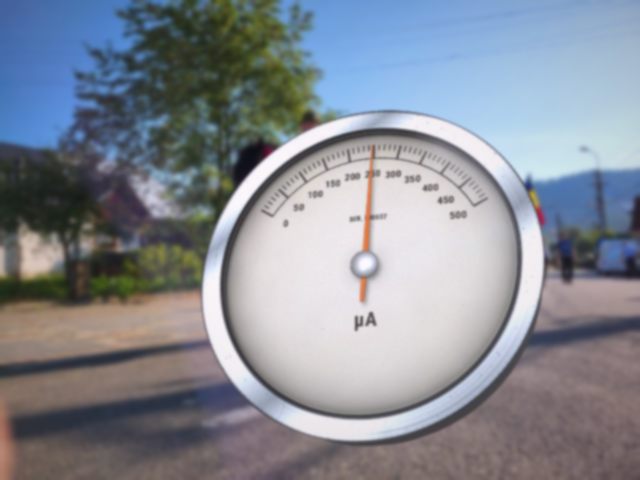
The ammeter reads 250; µA
